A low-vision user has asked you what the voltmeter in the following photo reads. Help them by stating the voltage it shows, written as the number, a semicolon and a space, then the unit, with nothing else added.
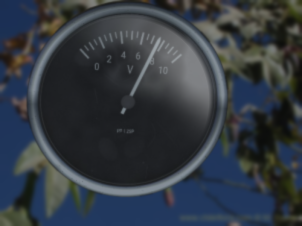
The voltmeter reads 7.5; V
